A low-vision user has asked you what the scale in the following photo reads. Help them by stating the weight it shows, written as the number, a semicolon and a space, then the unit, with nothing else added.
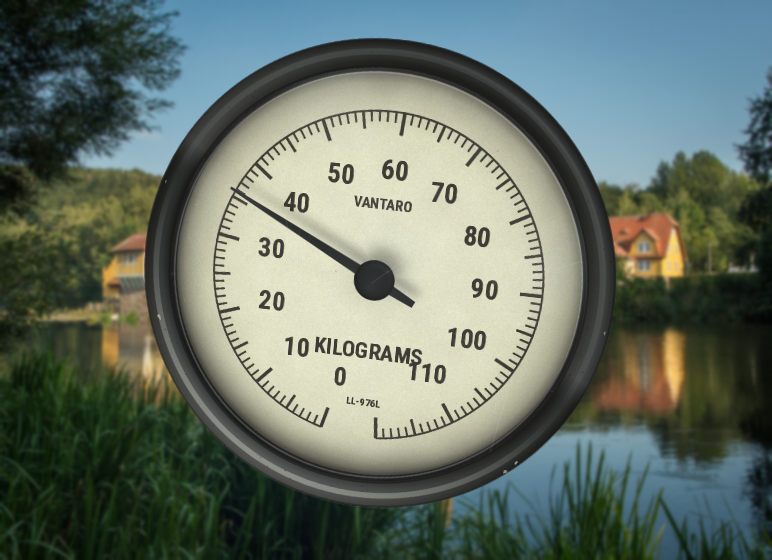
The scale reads 36; kg
